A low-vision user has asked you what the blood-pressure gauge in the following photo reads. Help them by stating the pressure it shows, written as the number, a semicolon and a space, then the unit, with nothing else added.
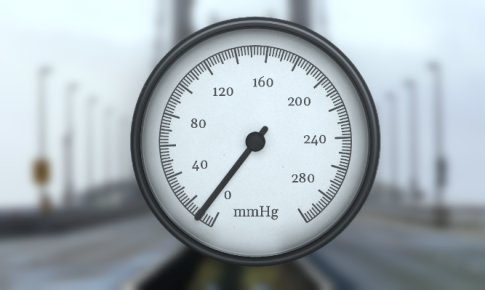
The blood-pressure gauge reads 10; mmHg
